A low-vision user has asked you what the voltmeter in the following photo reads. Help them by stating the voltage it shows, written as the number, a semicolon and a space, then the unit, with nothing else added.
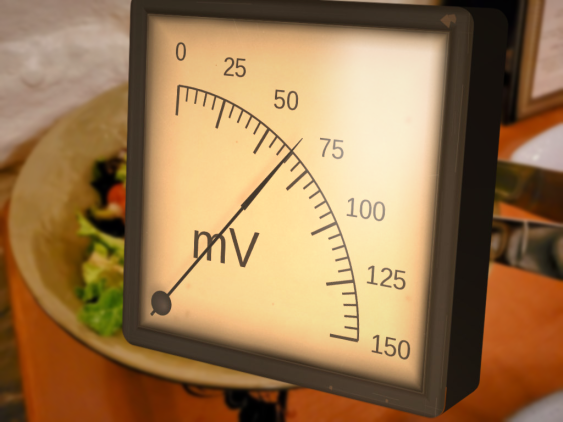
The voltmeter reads 65; mV
